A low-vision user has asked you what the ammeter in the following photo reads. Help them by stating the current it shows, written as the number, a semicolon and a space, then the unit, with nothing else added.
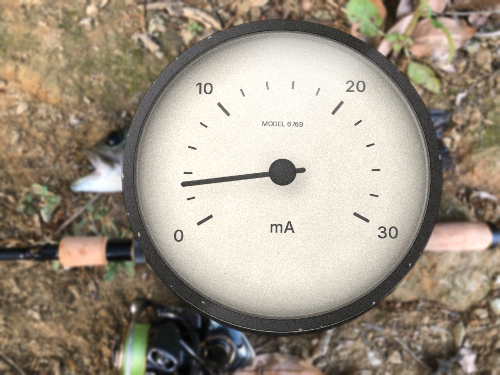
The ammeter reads 3; mA
